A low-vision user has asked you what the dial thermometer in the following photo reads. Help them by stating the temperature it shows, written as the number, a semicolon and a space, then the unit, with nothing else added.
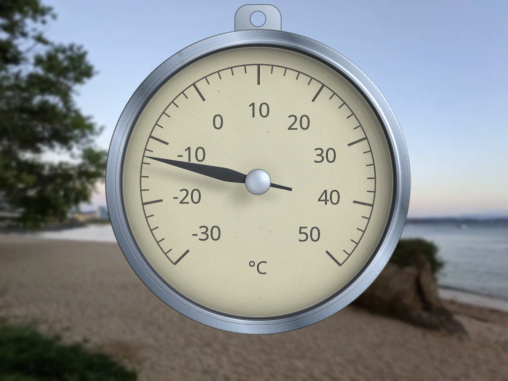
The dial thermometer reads -13; °C
